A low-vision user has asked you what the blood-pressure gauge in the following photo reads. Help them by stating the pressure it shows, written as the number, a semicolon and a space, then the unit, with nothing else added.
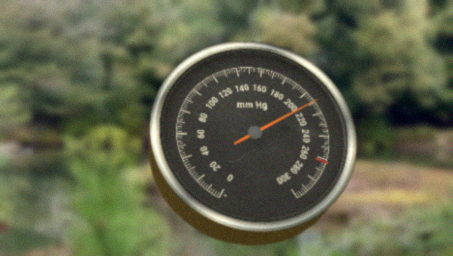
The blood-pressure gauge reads 210; mmHg
